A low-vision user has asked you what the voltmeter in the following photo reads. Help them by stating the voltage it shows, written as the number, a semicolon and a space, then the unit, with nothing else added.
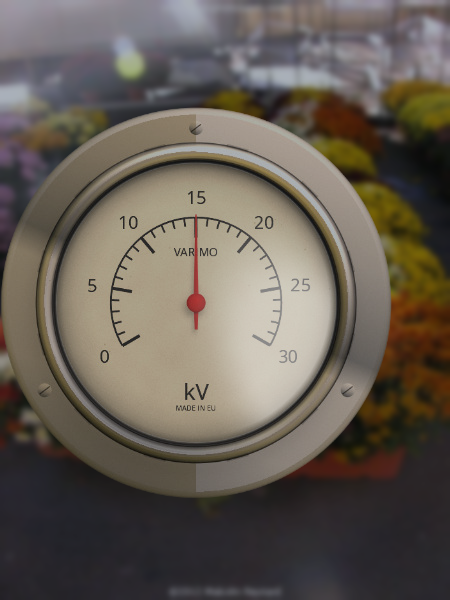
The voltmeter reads 15; kV
